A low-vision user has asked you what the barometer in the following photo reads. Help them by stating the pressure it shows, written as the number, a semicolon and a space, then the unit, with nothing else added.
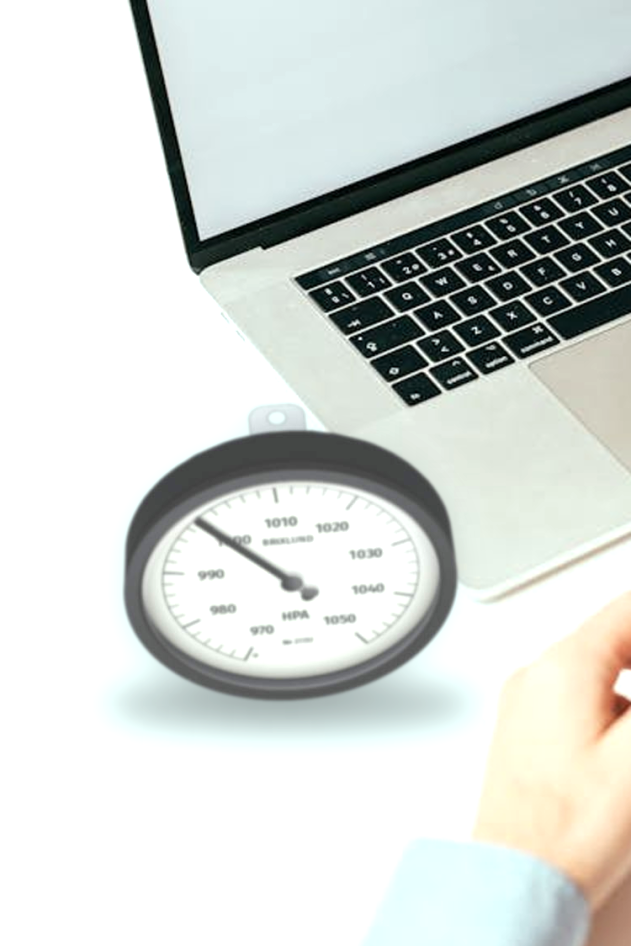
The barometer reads 1000; hPa
